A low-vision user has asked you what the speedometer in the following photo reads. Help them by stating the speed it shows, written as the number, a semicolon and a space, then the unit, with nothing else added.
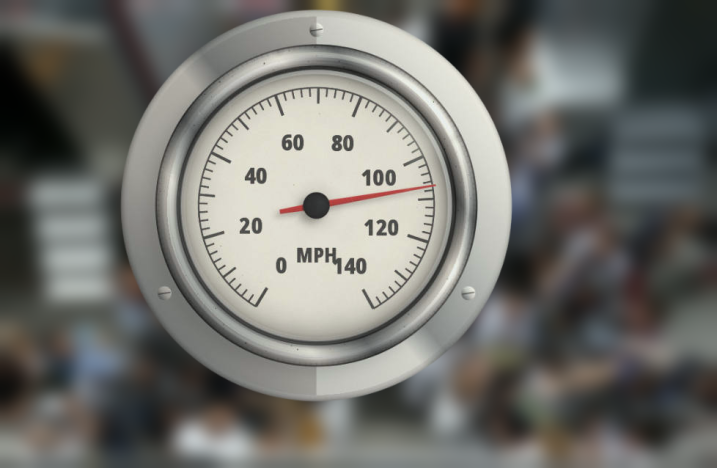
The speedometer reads 107; mph
